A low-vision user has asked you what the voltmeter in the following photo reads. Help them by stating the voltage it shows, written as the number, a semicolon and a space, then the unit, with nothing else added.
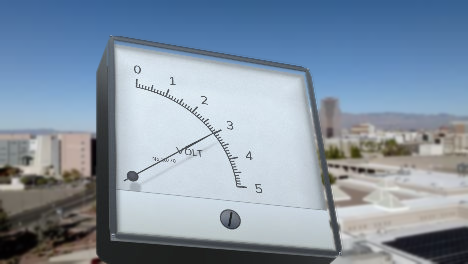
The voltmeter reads 3; V
